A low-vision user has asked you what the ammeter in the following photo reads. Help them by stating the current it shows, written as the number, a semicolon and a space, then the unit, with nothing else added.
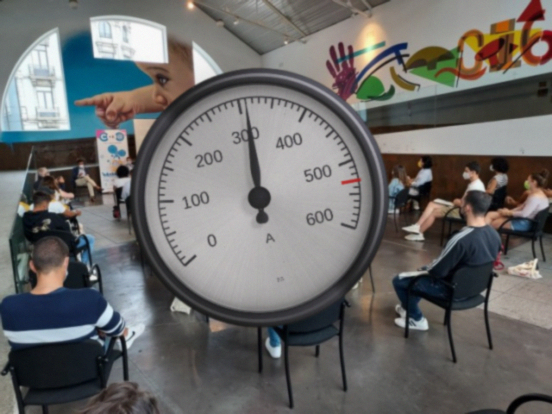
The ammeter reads 310; A
